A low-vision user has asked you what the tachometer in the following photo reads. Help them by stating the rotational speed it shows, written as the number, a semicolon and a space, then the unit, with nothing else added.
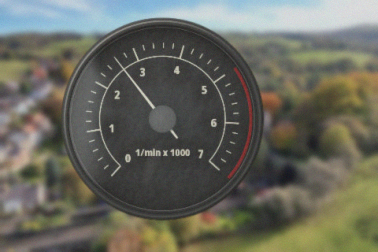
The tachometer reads 2600; rpm
